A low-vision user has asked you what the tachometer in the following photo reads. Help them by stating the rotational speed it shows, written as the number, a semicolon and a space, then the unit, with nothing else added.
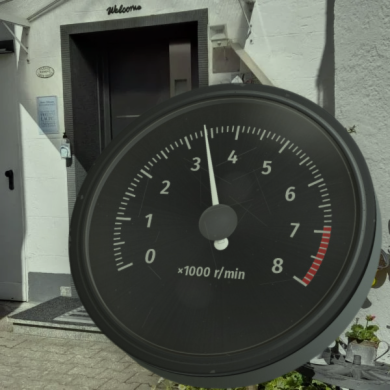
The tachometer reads 3400; rpm
